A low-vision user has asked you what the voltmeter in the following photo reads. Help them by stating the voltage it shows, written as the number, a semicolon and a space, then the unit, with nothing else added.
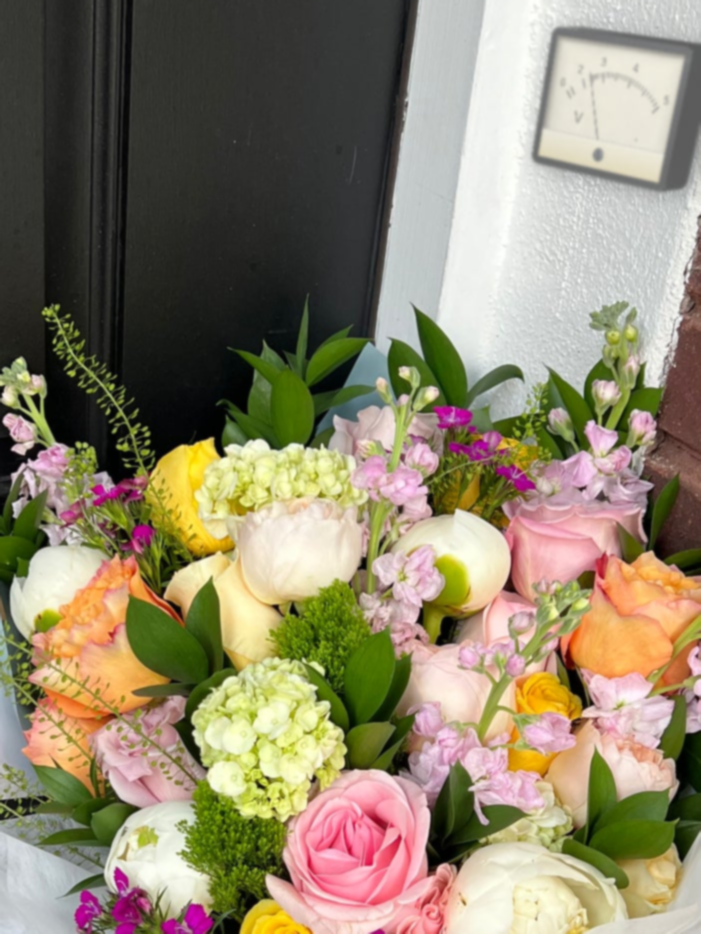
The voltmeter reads 2.5; V
